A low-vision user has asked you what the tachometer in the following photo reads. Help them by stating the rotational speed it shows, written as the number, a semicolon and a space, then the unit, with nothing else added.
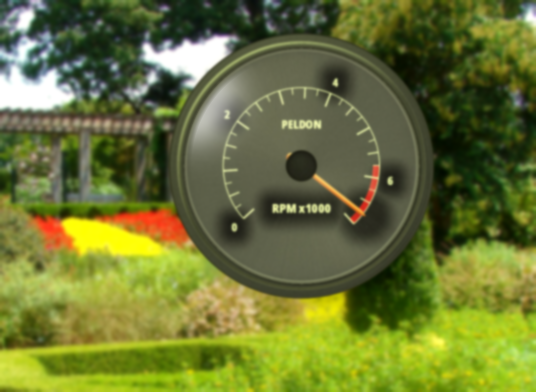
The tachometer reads 6750; rpm
